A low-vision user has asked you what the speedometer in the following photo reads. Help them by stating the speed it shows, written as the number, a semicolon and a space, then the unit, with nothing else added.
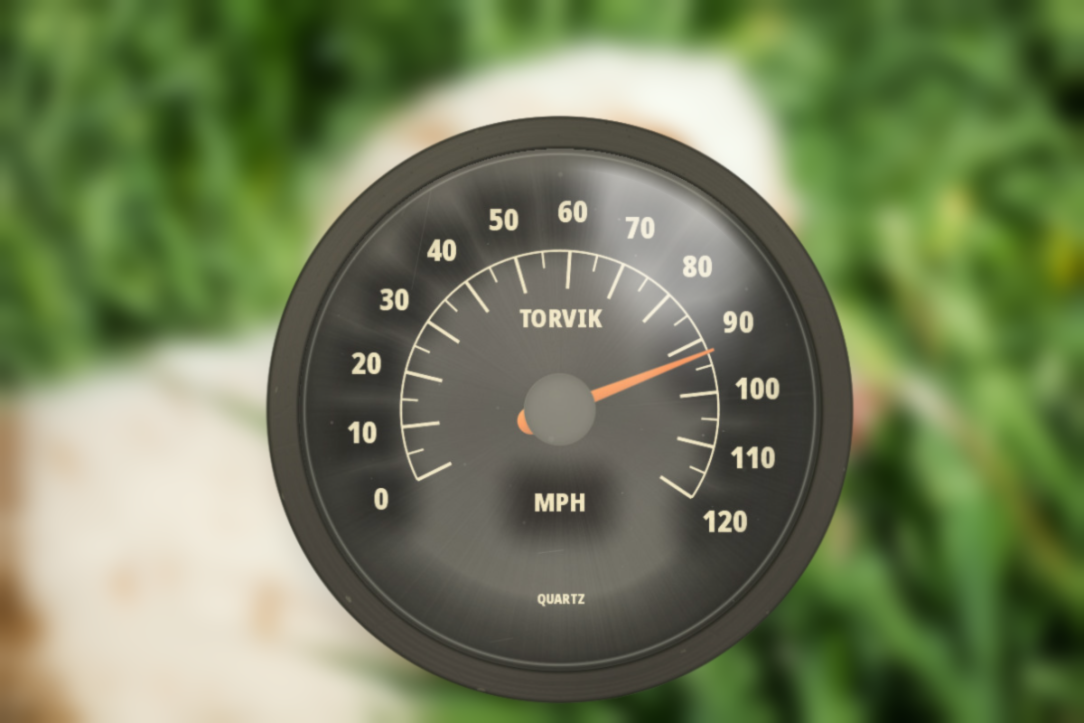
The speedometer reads 92.5; mph
